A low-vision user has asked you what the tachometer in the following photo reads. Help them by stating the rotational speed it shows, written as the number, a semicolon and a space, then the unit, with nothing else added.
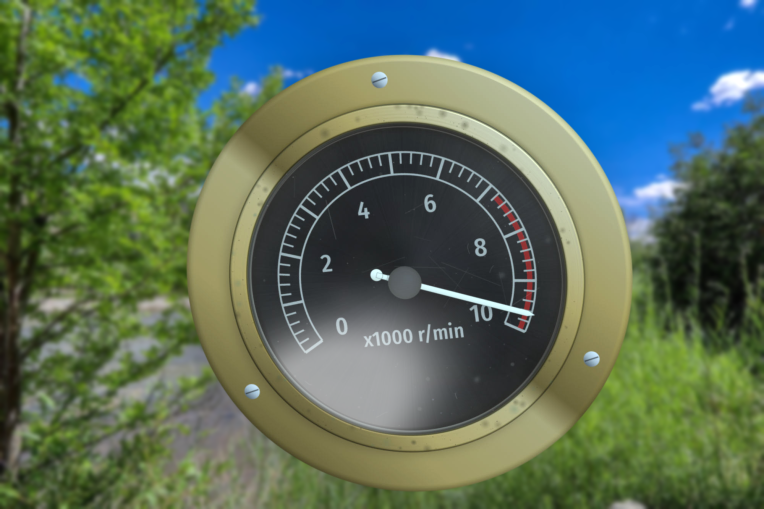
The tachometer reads 9600; rpm
